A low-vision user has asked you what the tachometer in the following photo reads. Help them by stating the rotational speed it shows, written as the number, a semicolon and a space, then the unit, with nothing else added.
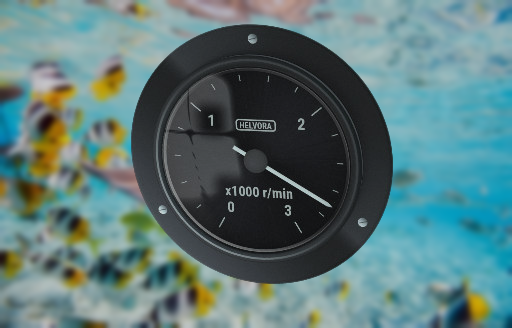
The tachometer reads 2700; rpm
